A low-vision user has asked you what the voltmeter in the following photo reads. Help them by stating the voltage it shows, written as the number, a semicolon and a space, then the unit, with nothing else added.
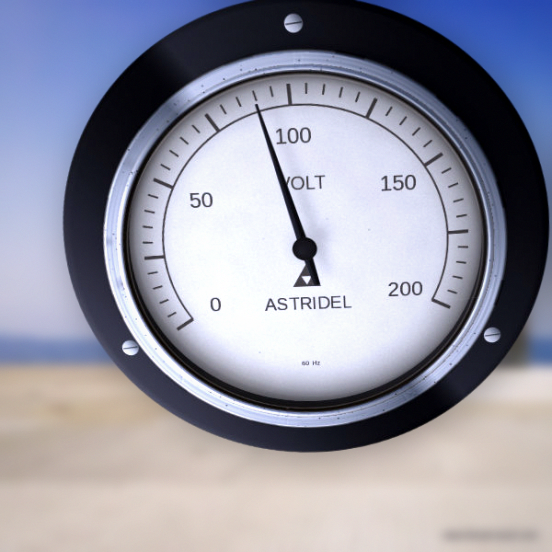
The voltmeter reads 90; V
